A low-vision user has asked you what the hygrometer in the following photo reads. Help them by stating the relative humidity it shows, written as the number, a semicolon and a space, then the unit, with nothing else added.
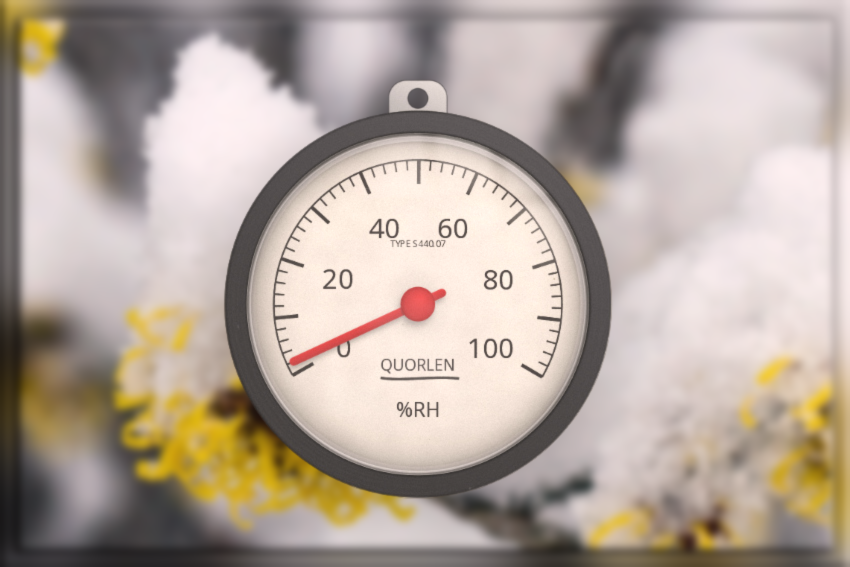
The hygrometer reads 2; %
